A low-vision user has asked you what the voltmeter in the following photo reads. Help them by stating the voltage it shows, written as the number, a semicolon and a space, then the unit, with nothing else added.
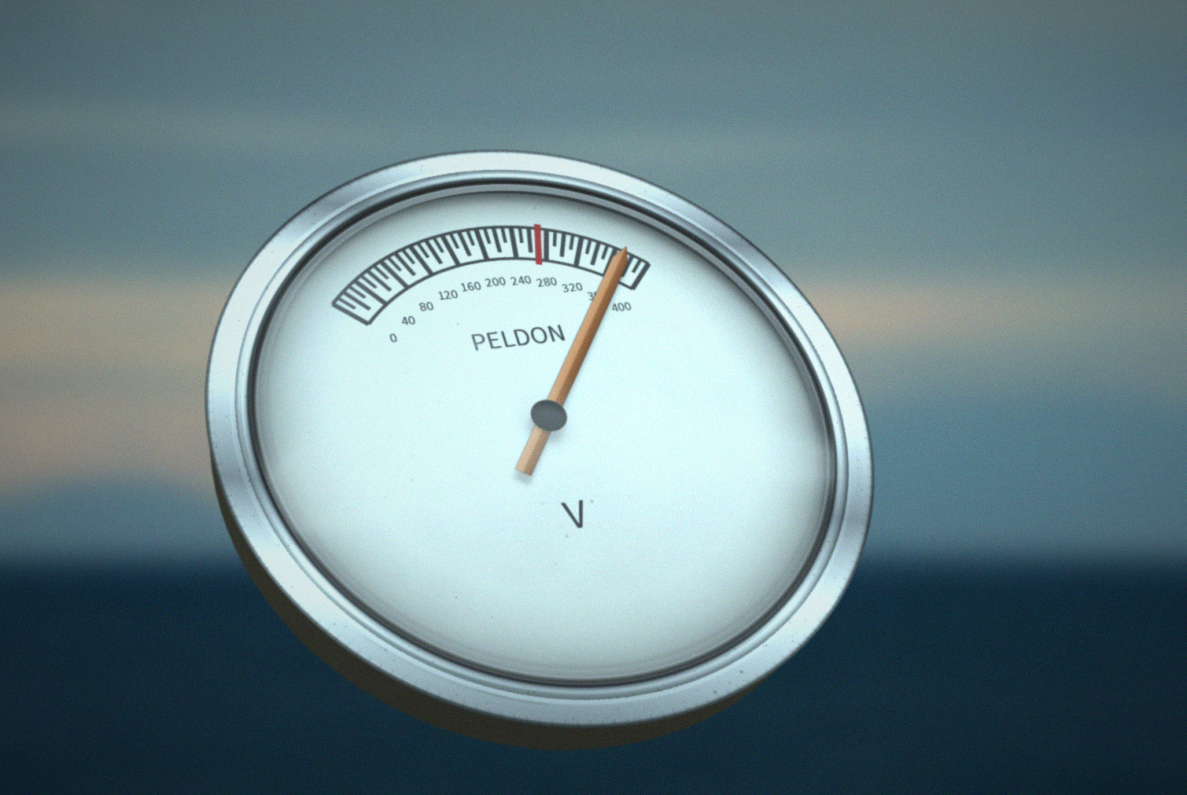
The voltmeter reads 370; V
